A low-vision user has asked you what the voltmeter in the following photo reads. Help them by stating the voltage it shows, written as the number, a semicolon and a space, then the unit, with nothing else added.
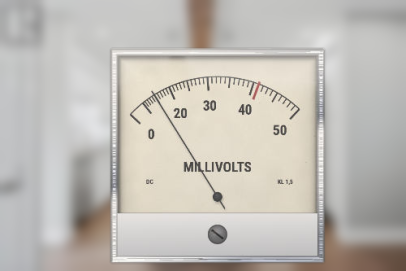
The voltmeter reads 15; mV
